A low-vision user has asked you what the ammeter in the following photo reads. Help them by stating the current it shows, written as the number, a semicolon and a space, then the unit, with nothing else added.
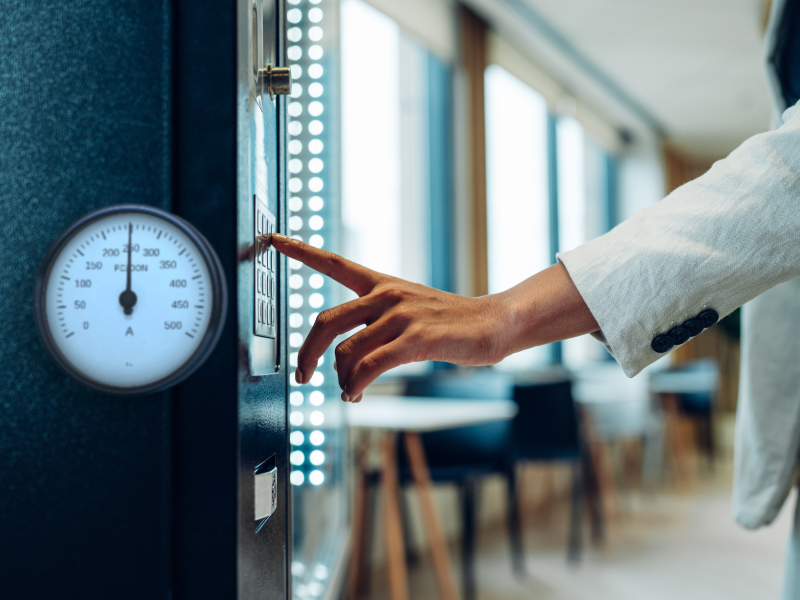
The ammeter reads 250; A
